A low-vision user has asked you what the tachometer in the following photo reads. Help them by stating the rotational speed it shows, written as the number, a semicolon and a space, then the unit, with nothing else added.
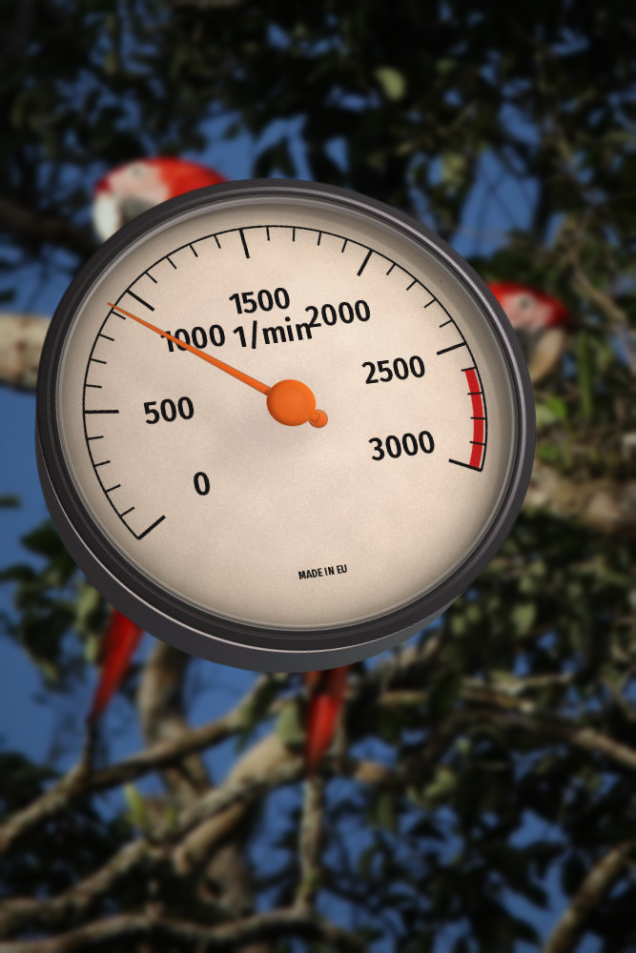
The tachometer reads 900; rpm
